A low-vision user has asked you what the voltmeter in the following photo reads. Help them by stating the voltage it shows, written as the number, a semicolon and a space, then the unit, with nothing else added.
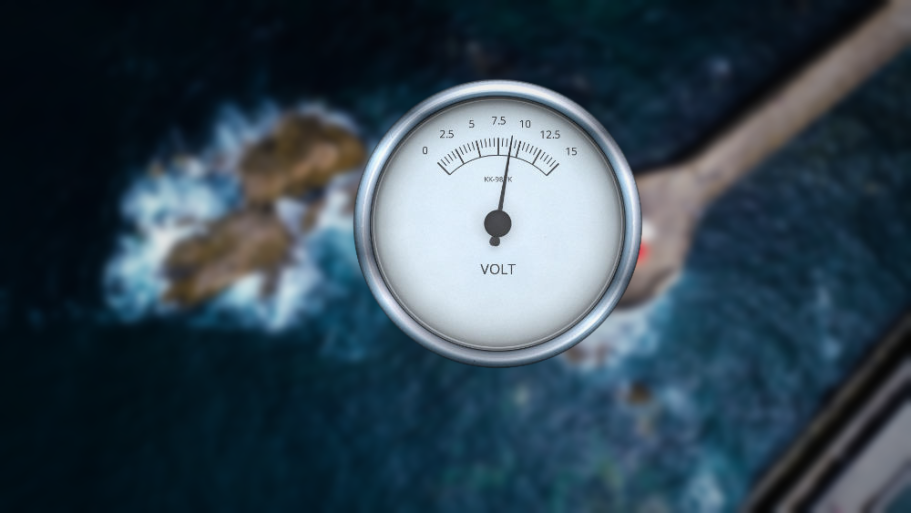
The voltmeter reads 9; V
